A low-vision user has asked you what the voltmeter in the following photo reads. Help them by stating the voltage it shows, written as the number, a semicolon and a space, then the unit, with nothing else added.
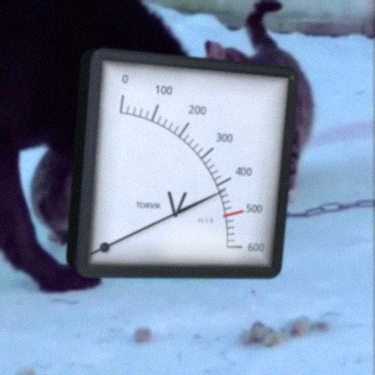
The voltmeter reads 420; V
